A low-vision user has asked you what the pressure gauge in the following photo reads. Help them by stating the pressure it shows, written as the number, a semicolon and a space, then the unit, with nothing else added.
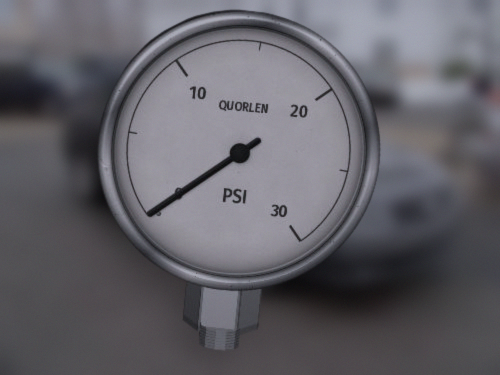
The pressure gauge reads 0; psi
